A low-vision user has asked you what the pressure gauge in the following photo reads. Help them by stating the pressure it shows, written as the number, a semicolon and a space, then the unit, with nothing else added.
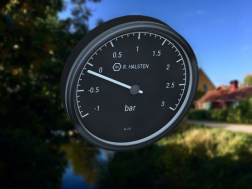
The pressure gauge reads -0.1; bar
